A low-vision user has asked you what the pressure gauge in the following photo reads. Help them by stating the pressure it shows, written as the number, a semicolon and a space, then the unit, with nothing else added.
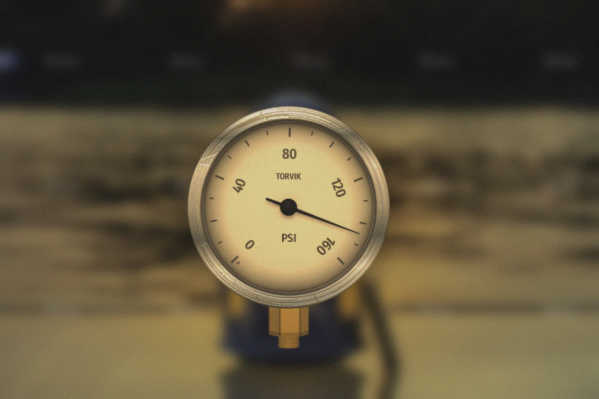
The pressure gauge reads 145; psi
